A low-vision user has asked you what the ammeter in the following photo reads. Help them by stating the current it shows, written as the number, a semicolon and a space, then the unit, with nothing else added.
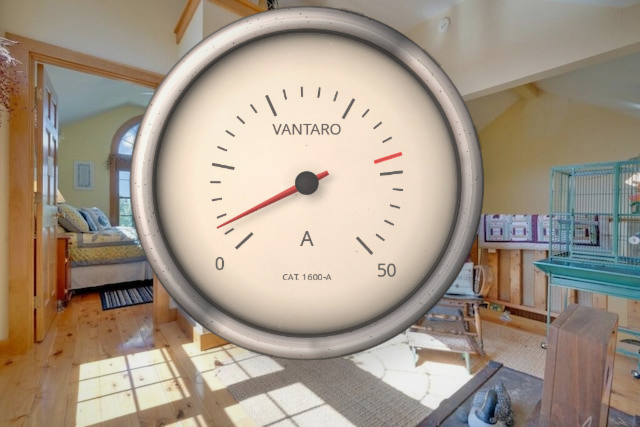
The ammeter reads 3; A
